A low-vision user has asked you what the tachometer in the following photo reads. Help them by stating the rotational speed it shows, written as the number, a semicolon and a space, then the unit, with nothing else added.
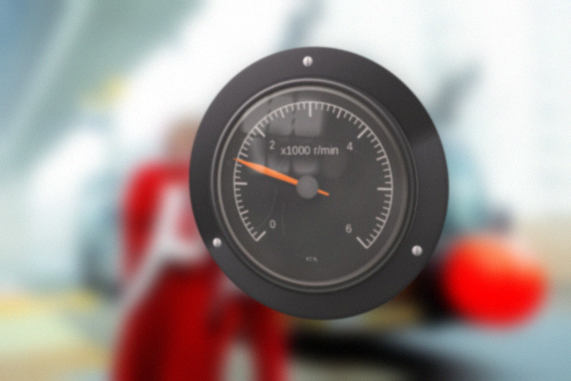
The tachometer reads 1400; rpm
